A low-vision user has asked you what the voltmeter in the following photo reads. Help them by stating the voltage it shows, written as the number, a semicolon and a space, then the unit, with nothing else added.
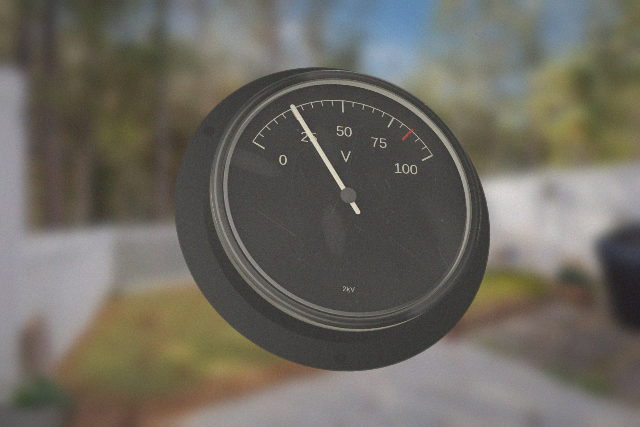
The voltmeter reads 25; V
